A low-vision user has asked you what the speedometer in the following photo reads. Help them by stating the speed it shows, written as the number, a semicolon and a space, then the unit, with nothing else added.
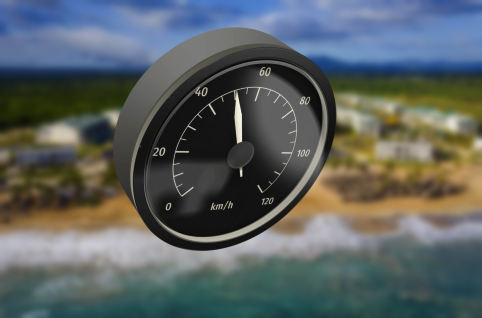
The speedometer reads 50; km/h
